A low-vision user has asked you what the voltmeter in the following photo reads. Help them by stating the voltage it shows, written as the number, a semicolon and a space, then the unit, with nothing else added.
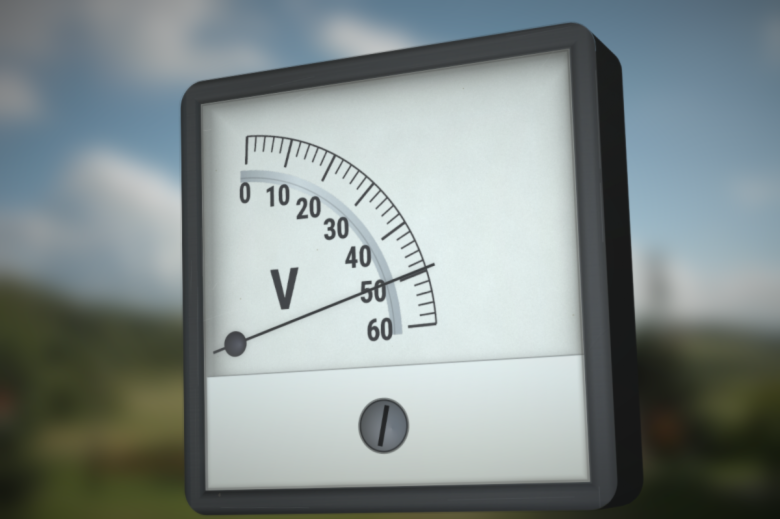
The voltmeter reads 50; V
